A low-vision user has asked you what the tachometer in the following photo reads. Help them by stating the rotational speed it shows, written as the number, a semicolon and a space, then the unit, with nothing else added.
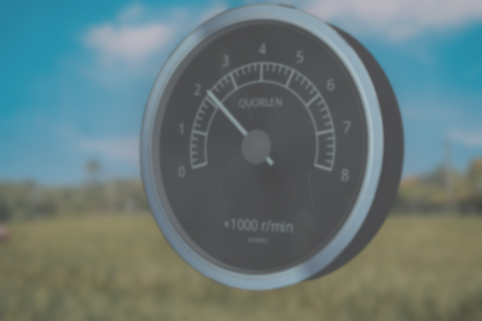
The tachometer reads 2200; rpm
